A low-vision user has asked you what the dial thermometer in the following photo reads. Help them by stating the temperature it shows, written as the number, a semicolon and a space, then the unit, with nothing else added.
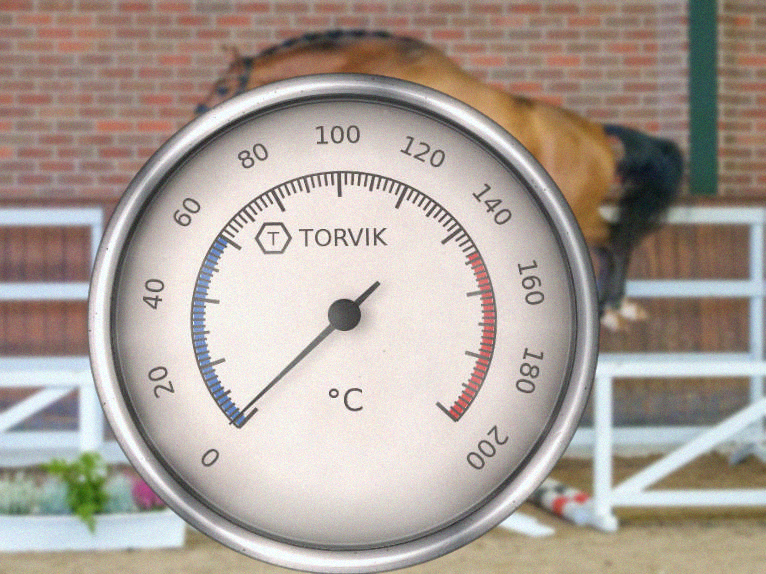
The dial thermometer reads 2; °C
